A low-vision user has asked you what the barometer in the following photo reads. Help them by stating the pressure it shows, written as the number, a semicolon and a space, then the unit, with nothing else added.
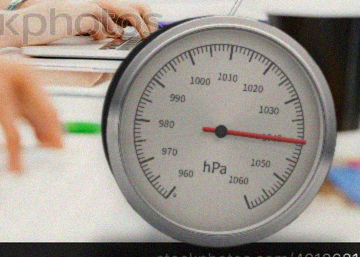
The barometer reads 1040; hPa
